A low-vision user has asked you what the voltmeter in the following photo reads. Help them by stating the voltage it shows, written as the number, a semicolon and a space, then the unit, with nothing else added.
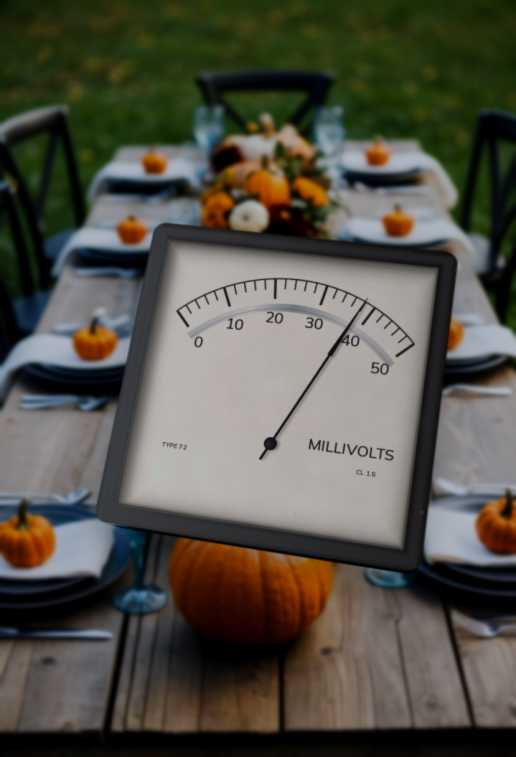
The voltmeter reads 38; mV
